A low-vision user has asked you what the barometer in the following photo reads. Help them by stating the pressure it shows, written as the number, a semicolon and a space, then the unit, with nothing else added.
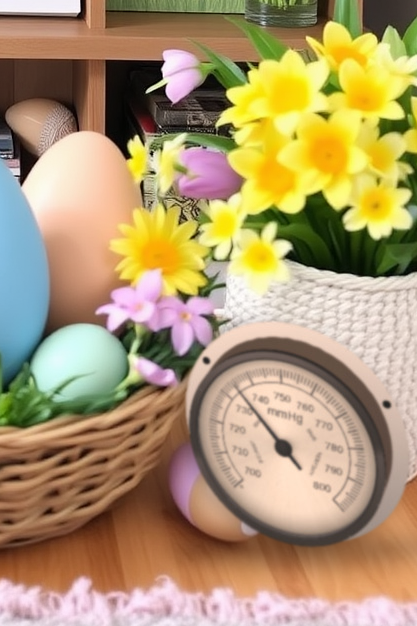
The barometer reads 735; mmHg
